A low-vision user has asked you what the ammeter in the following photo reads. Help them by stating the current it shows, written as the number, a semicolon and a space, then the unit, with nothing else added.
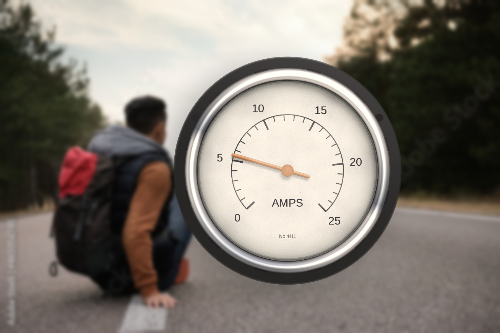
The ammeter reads 5.5; A
